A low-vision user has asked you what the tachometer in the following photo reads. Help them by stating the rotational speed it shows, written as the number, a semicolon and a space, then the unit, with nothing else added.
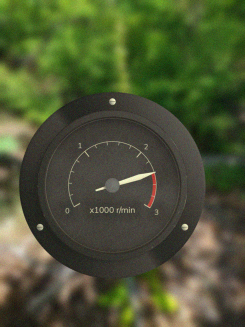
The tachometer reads 2400; rpm
